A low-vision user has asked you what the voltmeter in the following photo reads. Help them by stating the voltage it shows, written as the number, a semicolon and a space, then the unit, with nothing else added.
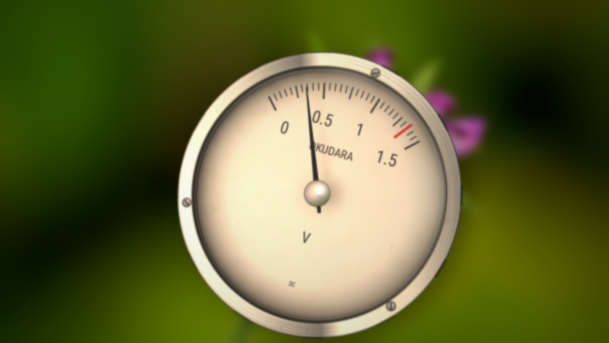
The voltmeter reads 0.35; V
